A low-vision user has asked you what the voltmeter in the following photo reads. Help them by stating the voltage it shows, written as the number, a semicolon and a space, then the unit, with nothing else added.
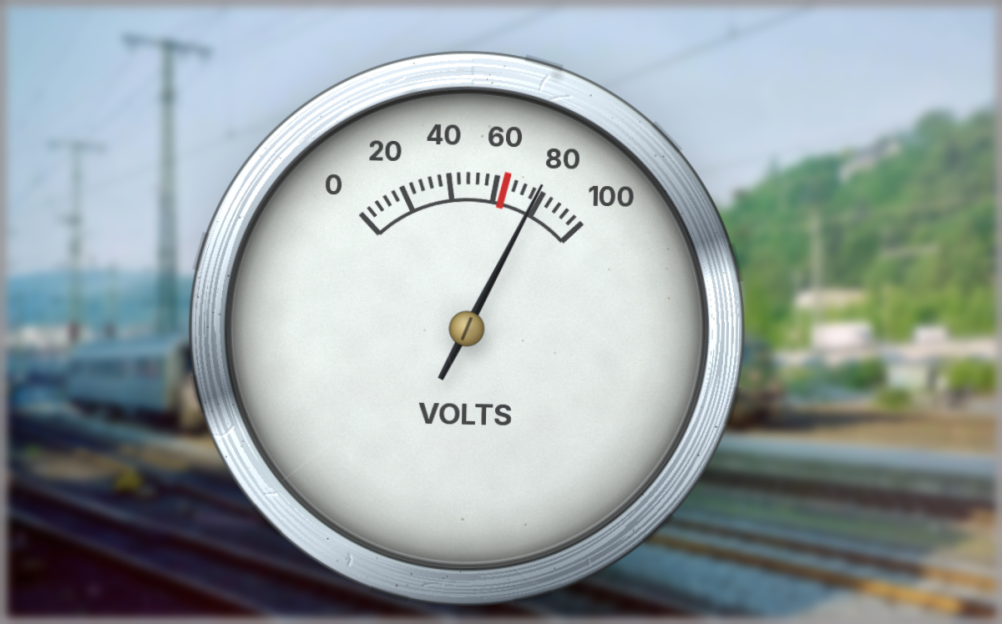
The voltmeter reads 78; V
